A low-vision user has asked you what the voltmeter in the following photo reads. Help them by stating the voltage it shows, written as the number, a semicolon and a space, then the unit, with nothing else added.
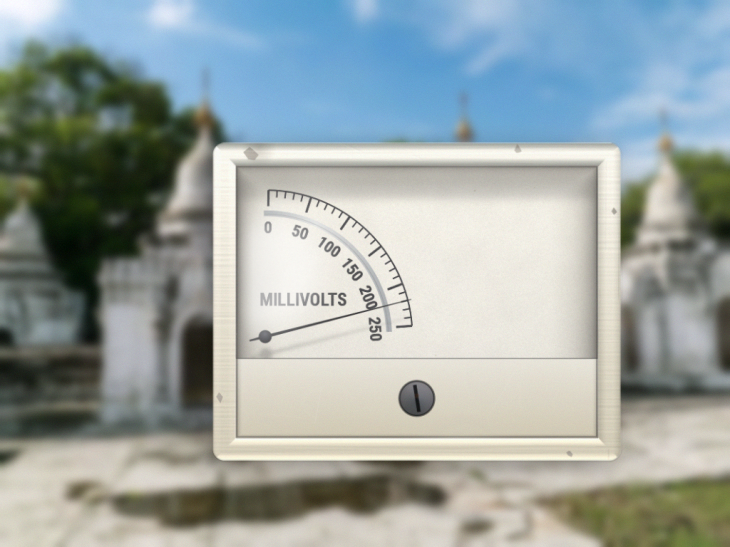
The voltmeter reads 220; mV
